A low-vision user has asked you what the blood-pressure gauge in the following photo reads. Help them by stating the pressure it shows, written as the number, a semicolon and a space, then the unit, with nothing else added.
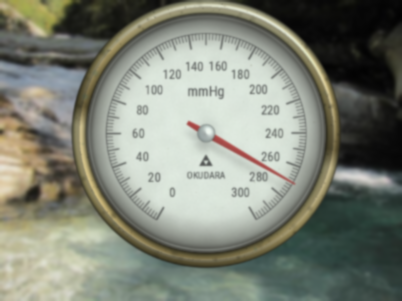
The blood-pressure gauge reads 270; mmHg
